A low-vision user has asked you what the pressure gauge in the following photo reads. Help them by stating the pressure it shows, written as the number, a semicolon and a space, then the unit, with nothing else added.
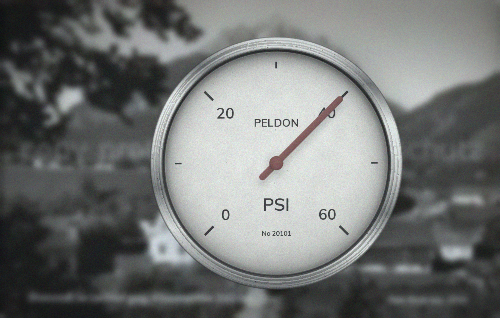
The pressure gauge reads 40; psi
